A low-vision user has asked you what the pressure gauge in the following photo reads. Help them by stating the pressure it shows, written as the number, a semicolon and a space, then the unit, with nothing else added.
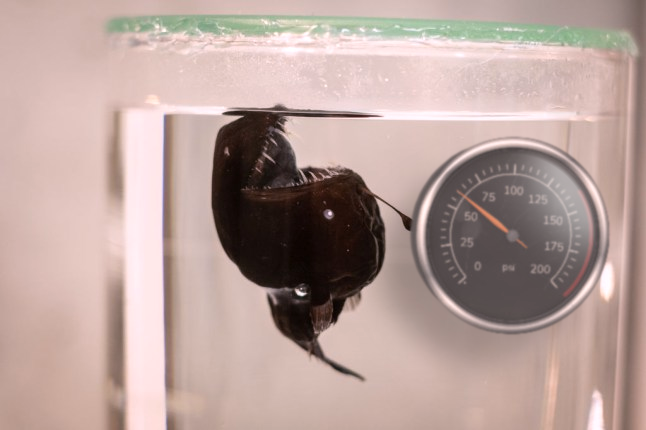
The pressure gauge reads 60; psi
